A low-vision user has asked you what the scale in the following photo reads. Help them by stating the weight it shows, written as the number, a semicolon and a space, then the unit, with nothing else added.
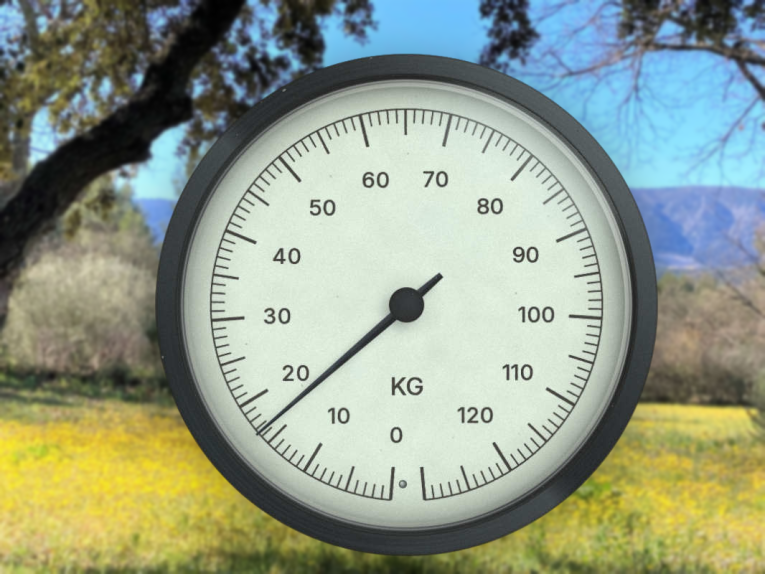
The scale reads 16.5; kg
